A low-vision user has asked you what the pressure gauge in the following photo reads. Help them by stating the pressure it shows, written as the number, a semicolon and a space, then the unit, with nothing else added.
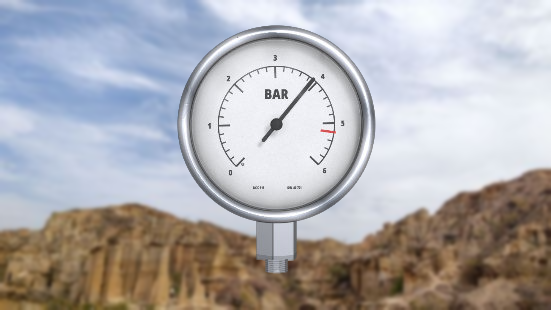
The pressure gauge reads 3.9; bar
